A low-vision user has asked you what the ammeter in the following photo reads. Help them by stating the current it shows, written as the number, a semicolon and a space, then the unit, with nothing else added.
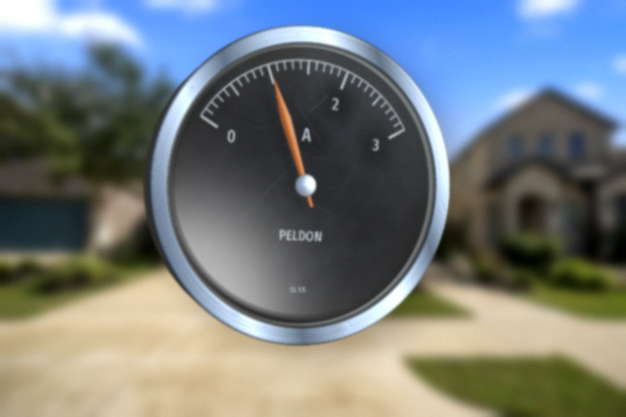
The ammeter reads 1; A
